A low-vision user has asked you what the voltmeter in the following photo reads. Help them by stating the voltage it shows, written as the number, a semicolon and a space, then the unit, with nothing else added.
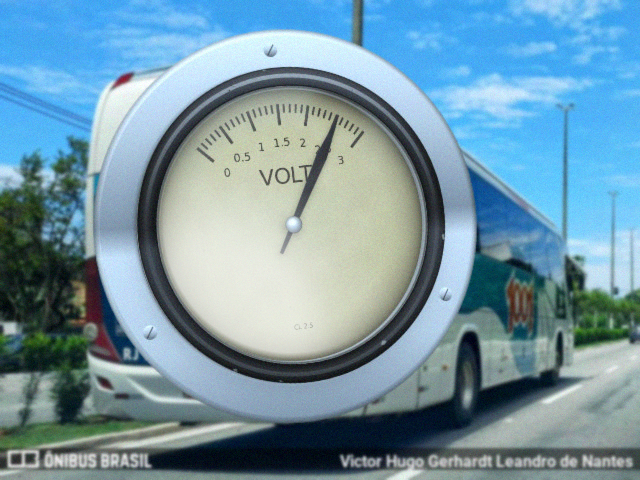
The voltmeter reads 2.5; V
